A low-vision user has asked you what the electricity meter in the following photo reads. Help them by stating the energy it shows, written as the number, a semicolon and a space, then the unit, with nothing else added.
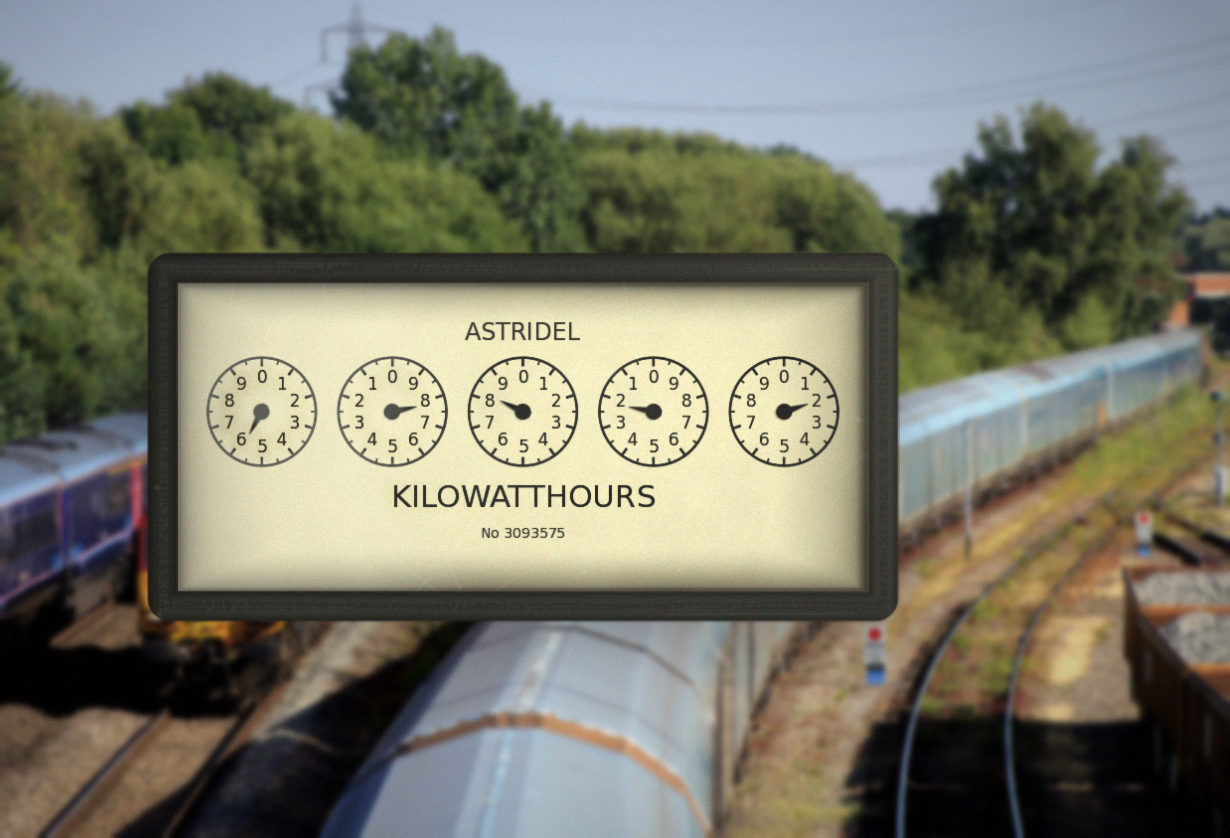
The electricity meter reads 57822; kWh
